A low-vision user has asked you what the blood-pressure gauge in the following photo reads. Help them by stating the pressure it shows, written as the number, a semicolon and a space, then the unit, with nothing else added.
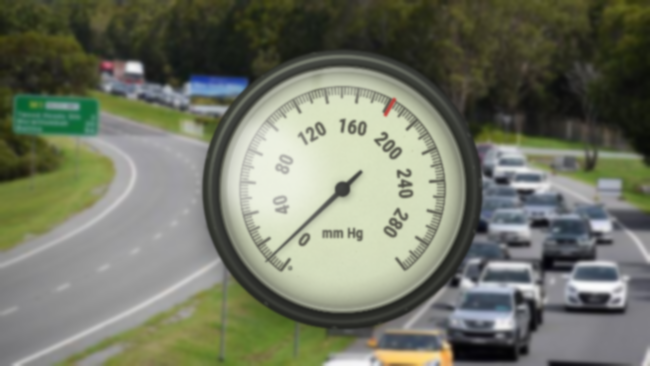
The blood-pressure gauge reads 10; mmHg
